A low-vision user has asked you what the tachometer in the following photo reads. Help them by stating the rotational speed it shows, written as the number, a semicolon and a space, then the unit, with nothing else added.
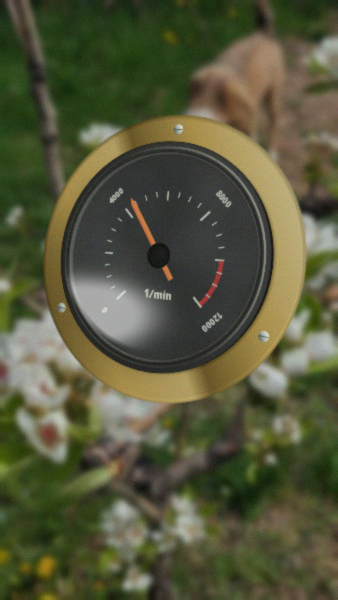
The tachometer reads 4500; rpm
